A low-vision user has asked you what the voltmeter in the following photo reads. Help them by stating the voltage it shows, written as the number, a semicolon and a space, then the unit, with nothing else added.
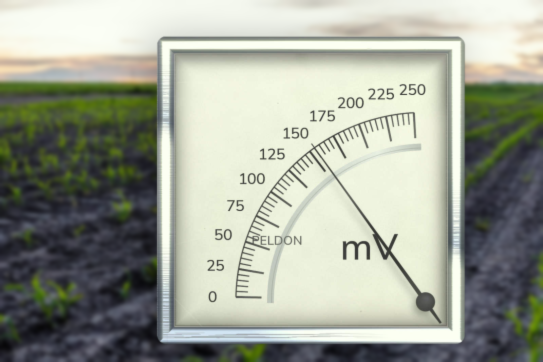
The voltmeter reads 155; mV
